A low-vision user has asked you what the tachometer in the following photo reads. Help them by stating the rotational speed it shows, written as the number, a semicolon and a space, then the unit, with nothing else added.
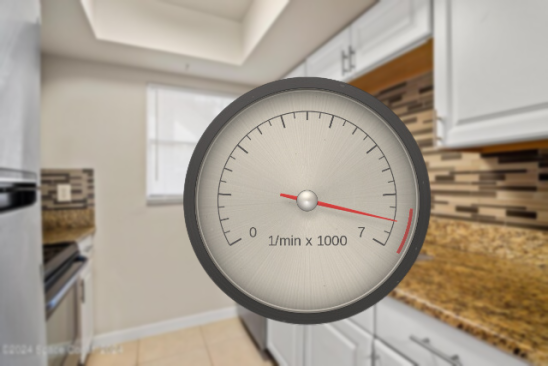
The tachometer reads 6500; rpm
